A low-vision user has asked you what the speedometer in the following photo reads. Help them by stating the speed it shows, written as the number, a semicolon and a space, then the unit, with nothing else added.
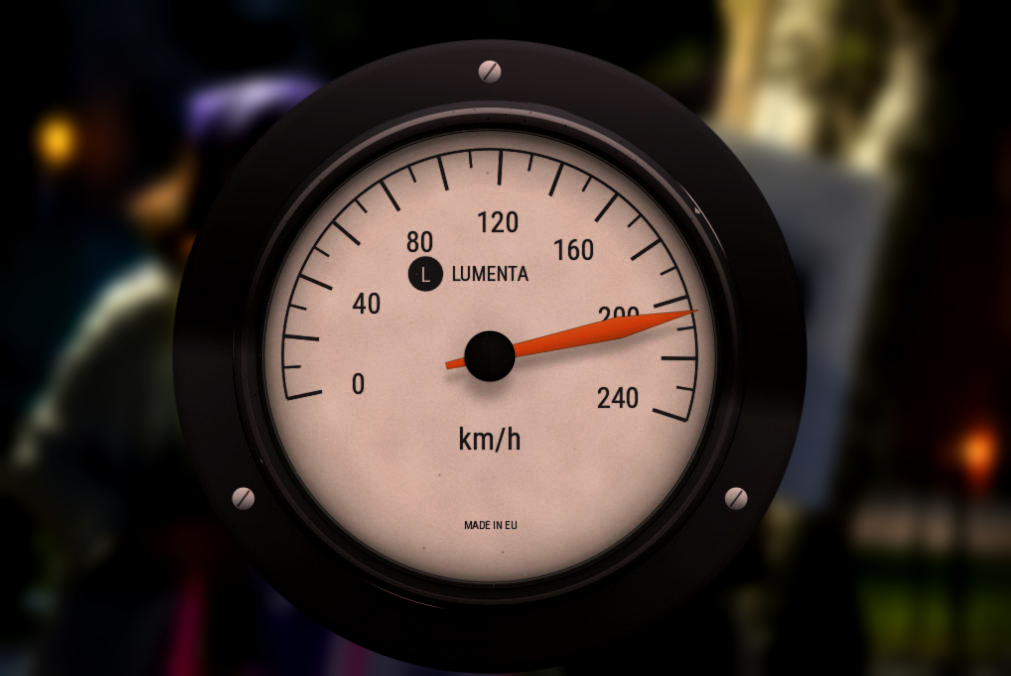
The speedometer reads 205; km/h
